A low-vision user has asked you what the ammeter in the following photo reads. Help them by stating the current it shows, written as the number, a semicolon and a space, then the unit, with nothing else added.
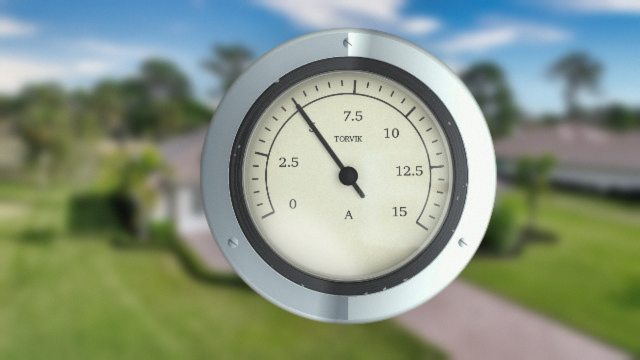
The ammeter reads 5; A
